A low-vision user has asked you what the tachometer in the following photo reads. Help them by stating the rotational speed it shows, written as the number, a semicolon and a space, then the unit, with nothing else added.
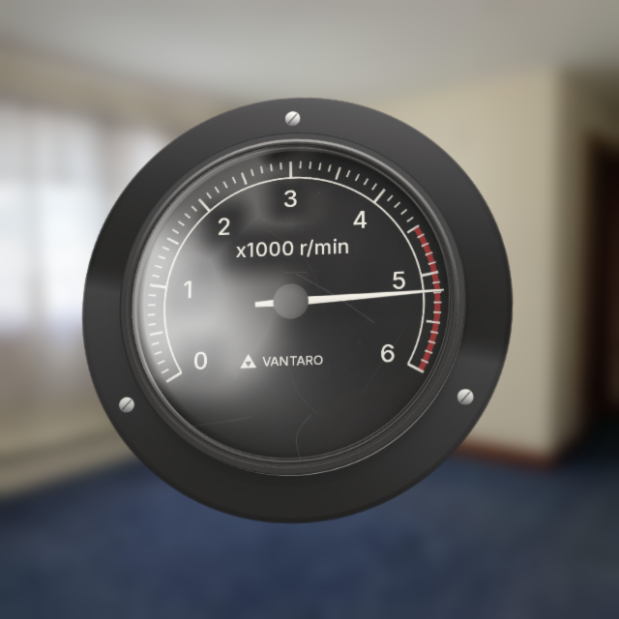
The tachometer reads 5200; rpm
